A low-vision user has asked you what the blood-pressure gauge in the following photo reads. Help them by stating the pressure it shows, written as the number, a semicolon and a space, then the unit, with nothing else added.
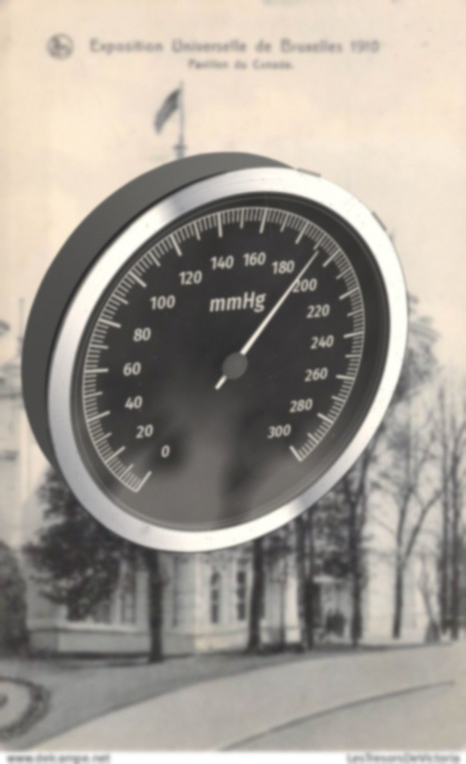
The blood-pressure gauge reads 190; mmHg
